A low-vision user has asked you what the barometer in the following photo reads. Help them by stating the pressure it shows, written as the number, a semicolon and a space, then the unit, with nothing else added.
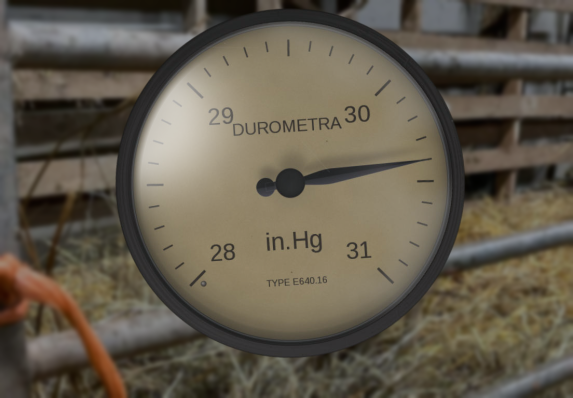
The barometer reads 30.4; inHg
